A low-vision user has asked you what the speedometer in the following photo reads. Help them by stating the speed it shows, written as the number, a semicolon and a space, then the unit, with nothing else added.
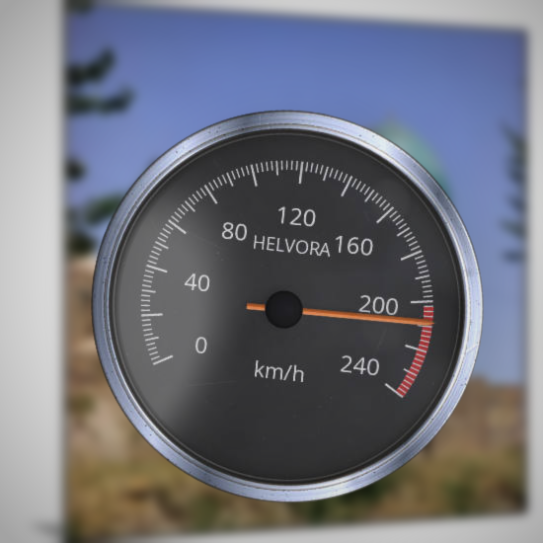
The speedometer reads 208; km/h
